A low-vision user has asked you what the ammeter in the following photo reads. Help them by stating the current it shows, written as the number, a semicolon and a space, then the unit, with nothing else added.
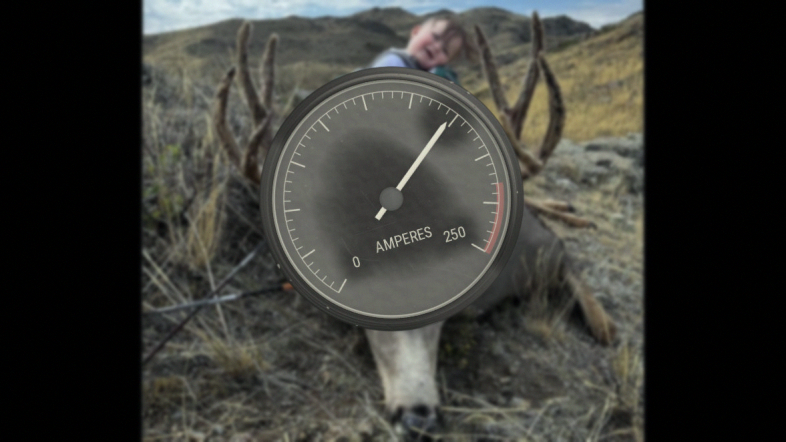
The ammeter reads 172.5; A
